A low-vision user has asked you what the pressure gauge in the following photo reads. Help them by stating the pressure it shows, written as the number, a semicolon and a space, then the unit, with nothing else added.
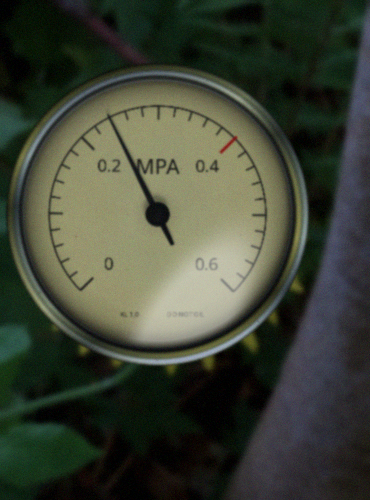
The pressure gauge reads 0.24; MPa
